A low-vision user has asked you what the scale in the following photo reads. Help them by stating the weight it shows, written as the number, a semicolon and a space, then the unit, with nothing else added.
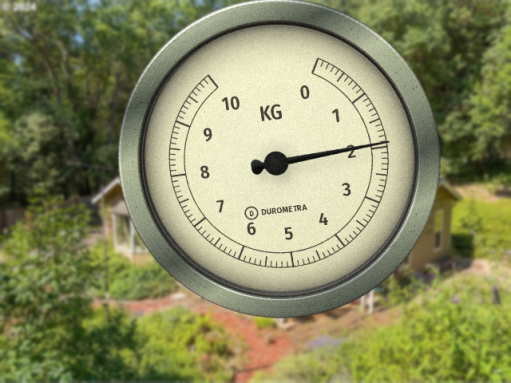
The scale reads 1.9; kg
